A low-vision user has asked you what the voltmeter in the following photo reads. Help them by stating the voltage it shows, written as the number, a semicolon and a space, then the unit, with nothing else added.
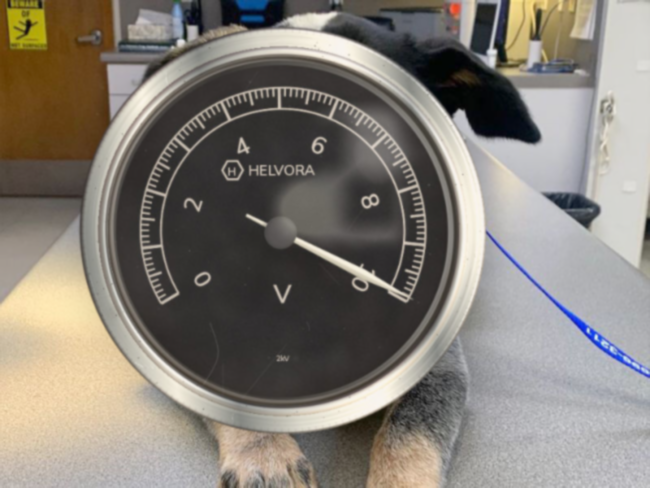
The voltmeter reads 9.9; V
